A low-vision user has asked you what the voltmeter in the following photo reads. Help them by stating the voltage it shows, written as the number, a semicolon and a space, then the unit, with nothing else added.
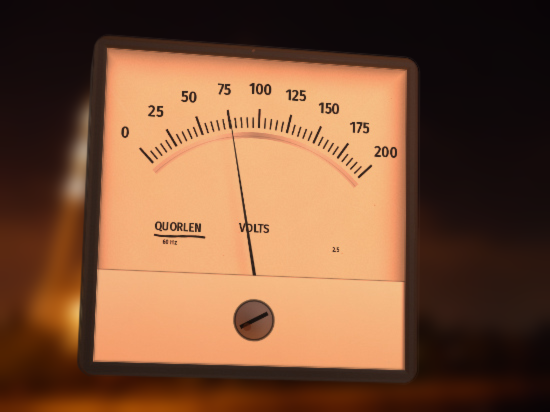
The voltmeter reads 75; V
